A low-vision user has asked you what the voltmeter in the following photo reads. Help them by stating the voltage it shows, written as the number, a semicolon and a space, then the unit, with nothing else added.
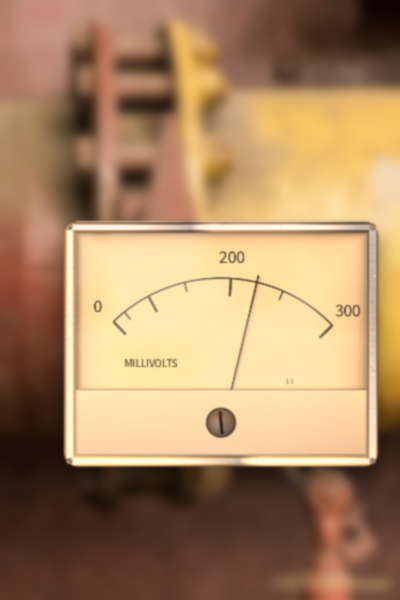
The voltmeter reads 225; mV
